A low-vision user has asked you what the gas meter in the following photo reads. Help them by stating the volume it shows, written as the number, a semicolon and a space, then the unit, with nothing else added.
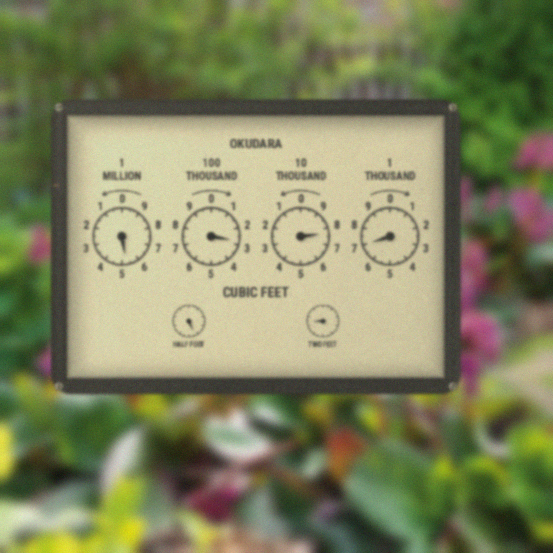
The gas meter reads 527700; ft³
